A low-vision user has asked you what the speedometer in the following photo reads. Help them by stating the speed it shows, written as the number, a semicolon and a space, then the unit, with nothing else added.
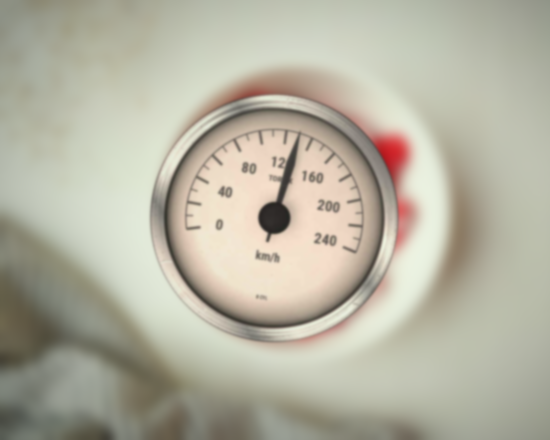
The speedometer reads 130; km/h
